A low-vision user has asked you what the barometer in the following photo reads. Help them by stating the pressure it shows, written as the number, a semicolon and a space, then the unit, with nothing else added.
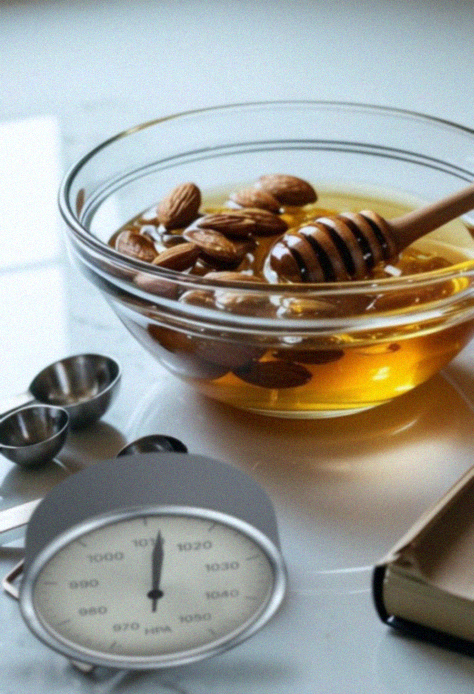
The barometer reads 1012; hPa
